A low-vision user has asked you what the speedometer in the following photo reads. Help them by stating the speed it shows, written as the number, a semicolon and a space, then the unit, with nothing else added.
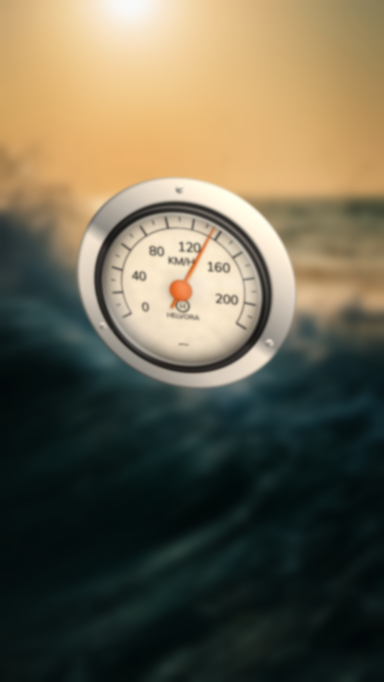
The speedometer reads 135; km/h
